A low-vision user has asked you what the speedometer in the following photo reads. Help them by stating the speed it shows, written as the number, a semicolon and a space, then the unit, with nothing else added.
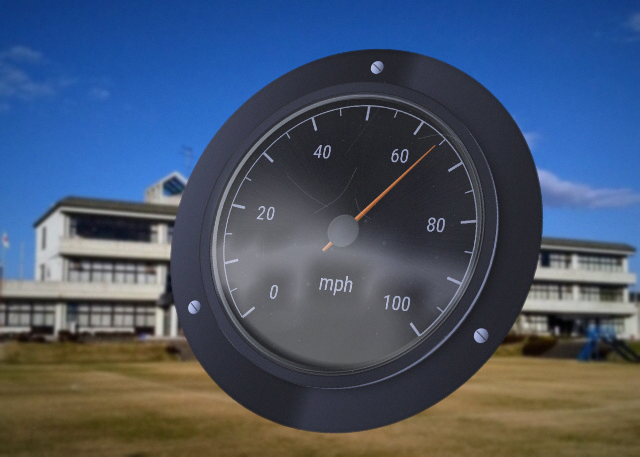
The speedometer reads 65; mph
